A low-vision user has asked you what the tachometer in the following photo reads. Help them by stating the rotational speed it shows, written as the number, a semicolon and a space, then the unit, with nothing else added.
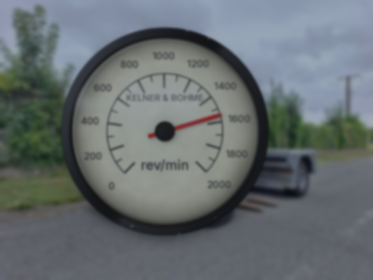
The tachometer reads 1550; rpm
